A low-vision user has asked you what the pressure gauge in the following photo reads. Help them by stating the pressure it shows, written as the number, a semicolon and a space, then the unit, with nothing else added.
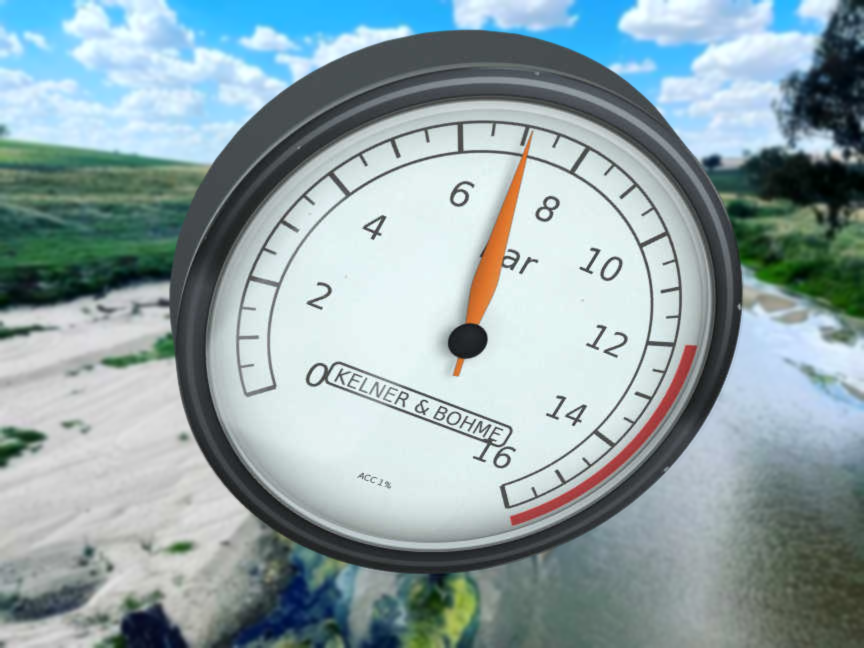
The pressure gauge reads 7; bar
